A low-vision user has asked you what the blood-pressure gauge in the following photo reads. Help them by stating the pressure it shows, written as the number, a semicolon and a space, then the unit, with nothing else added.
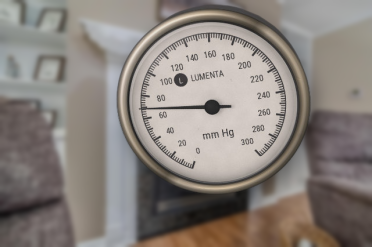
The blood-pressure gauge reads 70; mmHg
